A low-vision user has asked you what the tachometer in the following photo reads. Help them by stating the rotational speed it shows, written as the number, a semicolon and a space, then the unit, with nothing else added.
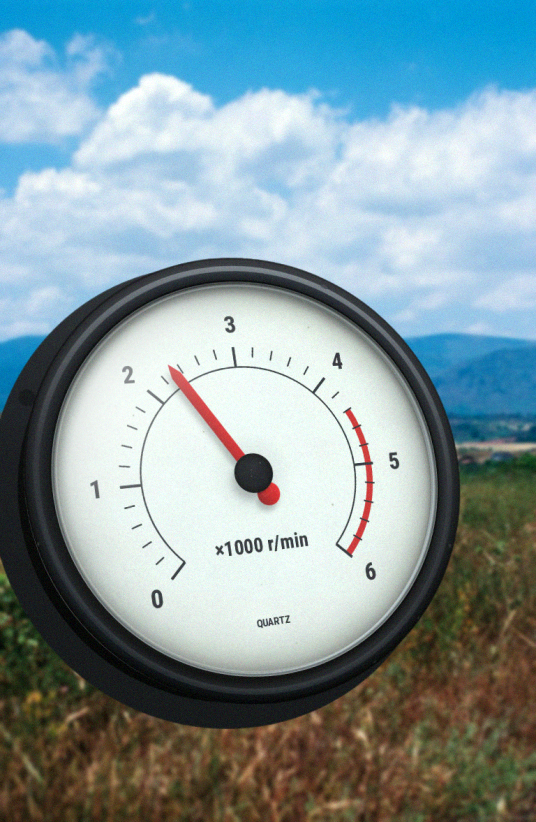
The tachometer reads 2300; rpm
